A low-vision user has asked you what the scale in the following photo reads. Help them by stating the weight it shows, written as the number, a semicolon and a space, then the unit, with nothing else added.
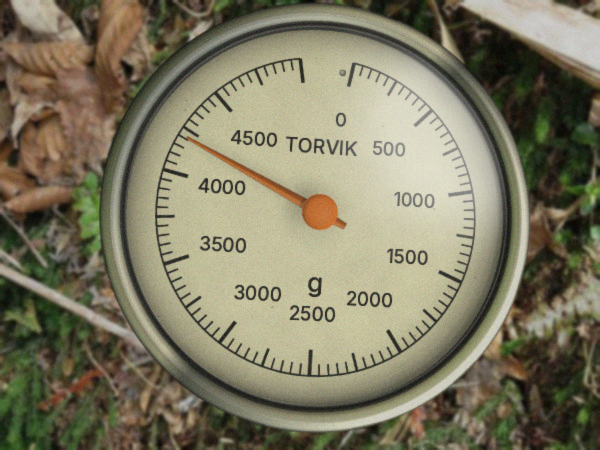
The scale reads 4200; g
